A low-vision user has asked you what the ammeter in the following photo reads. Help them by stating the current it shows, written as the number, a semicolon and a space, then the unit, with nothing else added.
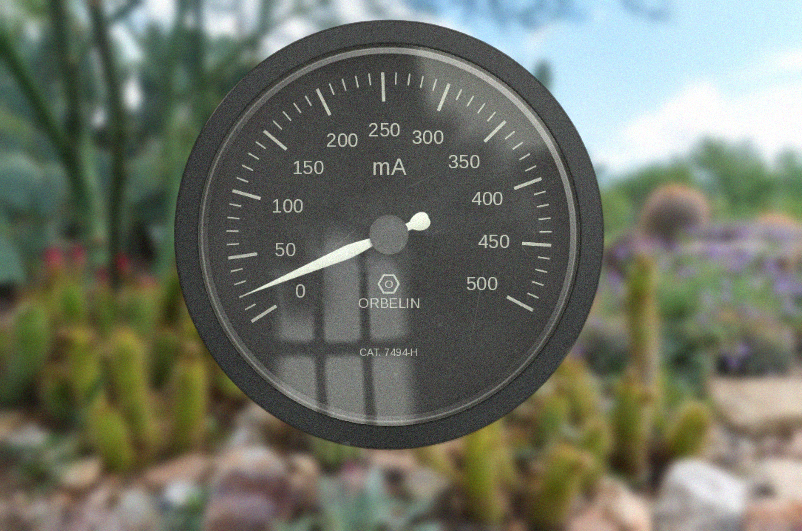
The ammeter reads 20; mA
